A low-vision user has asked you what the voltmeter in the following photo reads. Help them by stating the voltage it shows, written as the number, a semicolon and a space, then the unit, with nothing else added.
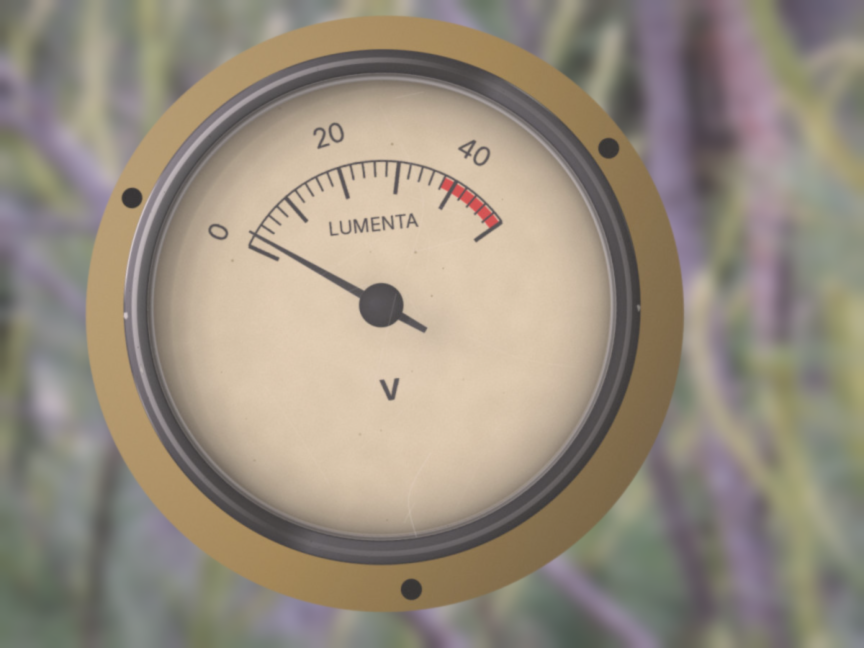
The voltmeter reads 2; V
